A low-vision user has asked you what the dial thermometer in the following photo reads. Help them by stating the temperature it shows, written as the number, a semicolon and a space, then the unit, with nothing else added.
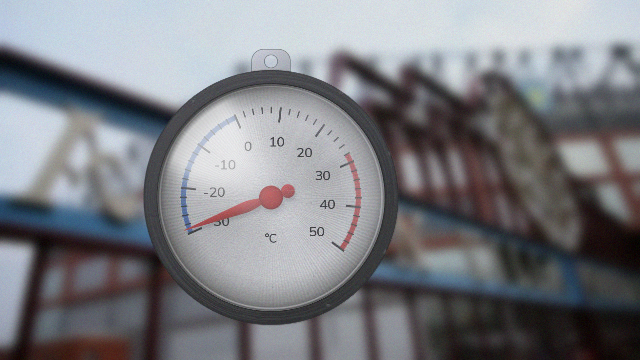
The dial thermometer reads -29; °C
